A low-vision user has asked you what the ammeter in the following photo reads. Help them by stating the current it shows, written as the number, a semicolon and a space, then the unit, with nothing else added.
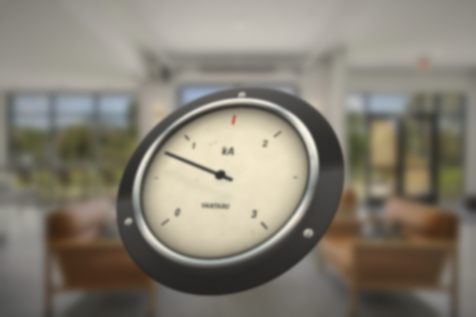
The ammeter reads 0.75; kA
